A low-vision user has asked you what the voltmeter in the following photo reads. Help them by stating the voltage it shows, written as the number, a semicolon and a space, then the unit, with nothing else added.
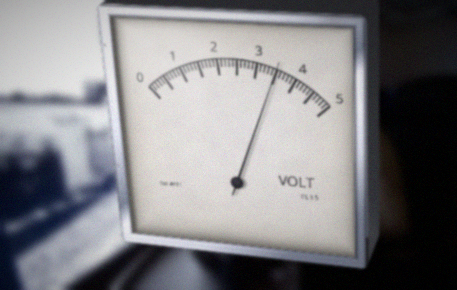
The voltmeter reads 3.5; V
